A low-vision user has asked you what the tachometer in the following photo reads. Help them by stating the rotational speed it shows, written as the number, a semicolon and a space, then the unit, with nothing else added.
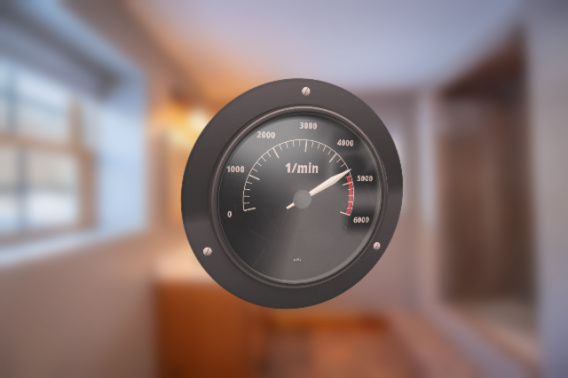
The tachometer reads 4600; rpm
